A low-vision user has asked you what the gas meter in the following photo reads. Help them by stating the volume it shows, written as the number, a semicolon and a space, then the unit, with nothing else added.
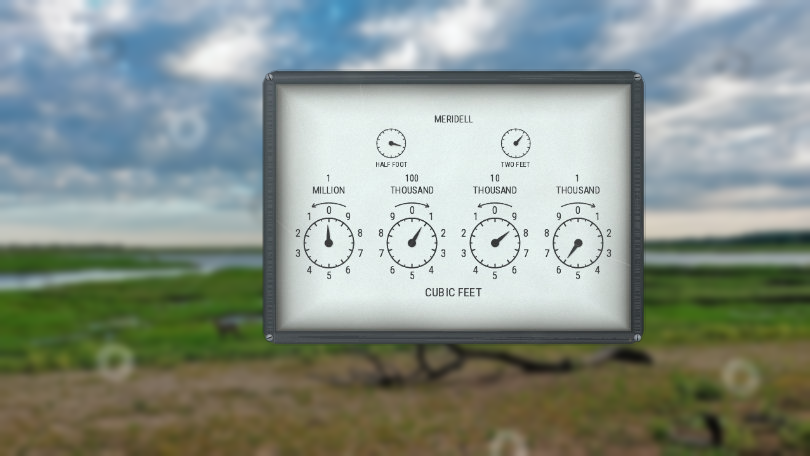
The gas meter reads 8600; ft³
